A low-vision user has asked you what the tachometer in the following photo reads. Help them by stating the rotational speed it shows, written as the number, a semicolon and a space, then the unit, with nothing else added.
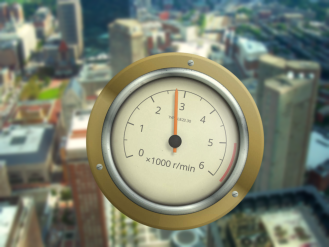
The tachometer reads 2750; rpm
